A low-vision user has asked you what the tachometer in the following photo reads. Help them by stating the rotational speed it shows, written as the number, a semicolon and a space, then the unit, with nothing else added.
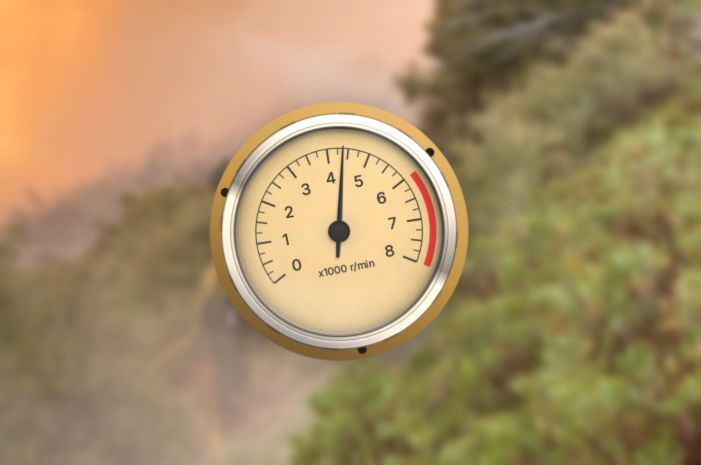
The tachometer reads 4375; rpm
